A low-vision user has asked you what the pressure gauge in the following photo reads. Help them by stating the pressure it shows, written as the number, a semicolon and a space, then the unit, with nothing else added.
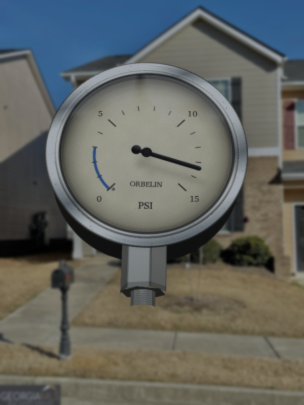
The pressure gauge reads 13.5; psi
